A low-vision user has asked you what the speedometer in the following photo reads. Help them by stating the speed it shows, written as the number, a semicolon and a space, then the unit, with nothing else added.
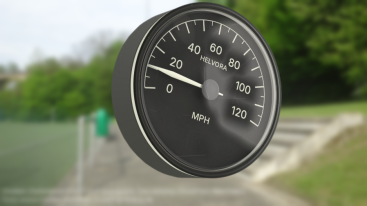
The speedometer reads 10; mph
